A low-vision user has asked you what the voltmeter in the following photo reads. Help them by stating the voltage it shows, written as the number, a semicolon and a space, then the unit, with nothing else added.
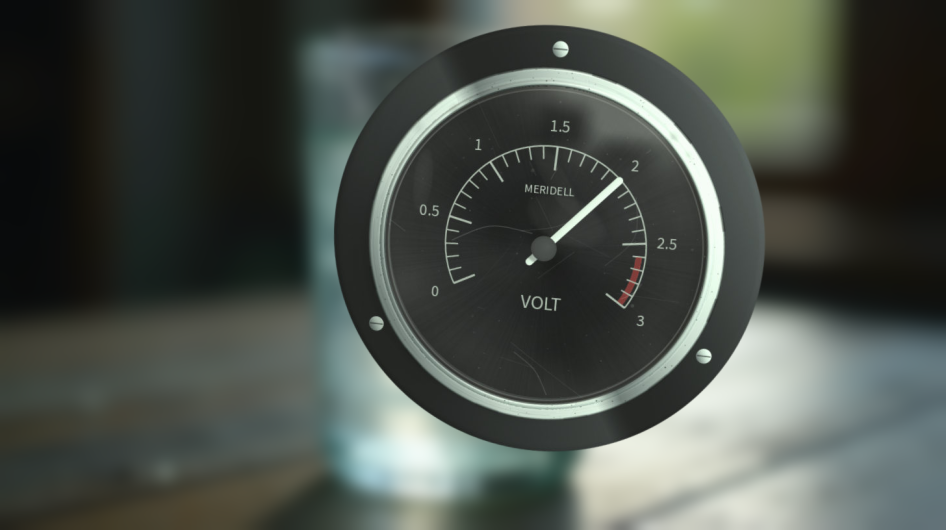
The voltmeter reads 2; V
